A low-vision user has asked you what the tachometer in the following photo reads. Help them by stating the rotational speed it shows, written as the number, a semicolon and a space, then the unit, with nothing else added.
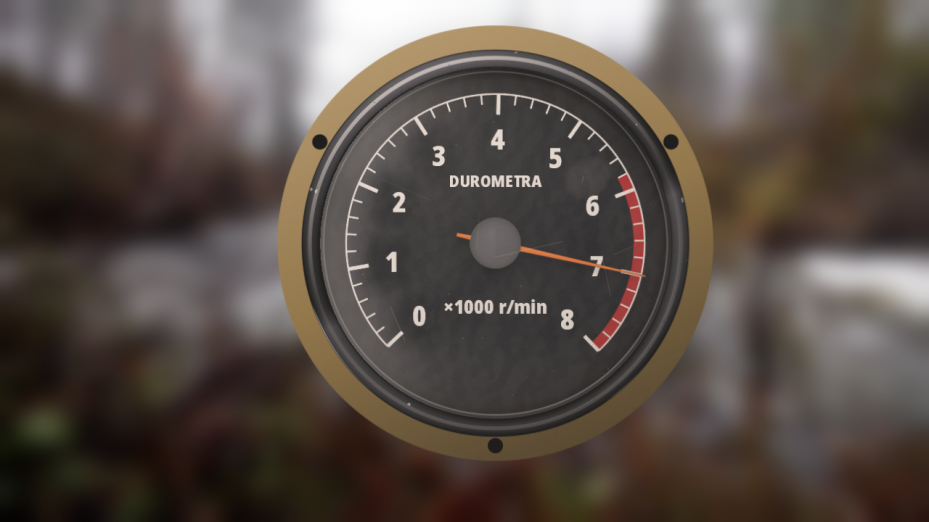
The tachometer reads 7000; rpm
